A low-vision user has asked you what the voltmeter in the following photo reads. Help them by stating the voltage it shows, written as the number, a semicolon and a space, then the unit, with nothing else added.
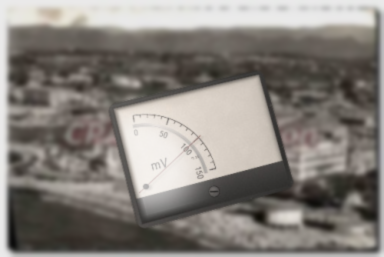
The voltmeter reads 100; mV
